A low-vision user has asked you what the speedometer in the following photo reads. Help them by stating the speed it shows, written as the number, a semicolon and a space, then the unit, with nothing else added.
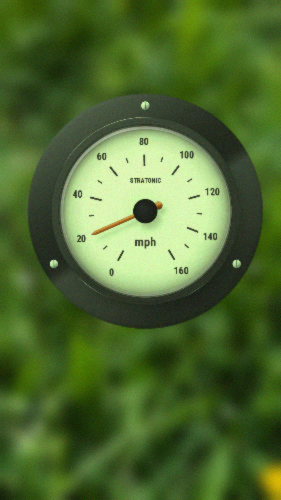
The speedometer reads 20; mph
